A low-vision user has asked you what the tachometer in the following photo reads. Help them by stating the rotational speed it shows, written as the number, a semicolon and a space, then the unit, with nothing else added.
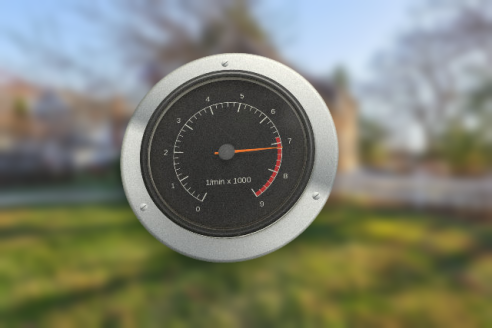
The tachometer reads 7200; rpm
